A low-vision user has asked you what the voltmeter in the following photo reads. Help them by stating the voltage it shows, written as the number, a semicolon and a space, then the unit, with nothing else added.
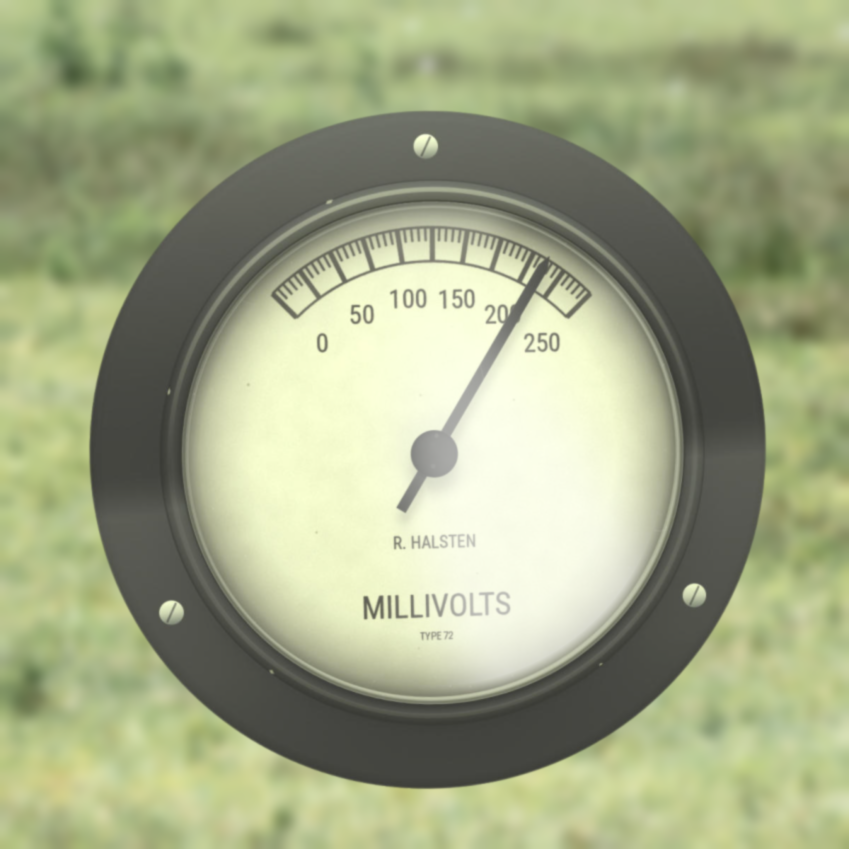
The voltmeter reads 210; mV
